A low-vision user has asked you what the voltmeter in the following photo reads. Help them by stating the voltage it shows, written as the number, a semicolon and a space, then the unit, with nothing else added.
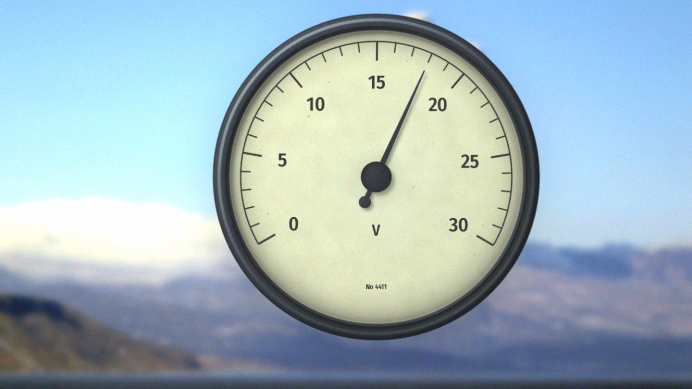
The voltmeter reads 18; V
